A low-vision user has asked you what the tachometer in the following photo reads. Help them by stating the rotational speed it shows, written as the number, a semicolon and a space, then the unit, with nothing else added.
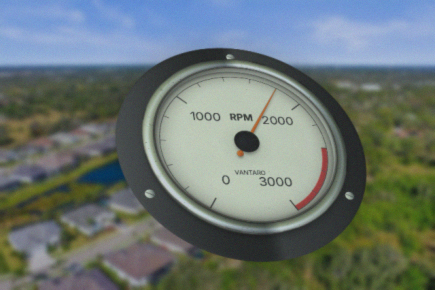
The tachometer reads 1800; rpm
